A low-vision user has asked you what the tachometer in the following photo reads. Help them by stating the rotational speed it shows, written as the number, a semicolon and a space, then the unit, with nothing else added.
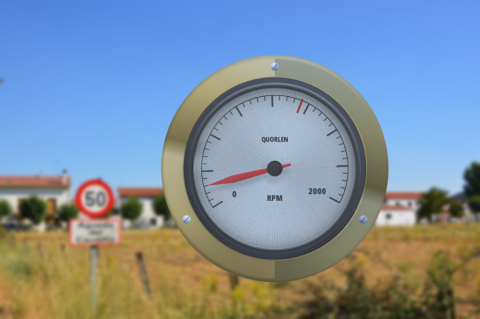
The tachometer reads 150; rpm
